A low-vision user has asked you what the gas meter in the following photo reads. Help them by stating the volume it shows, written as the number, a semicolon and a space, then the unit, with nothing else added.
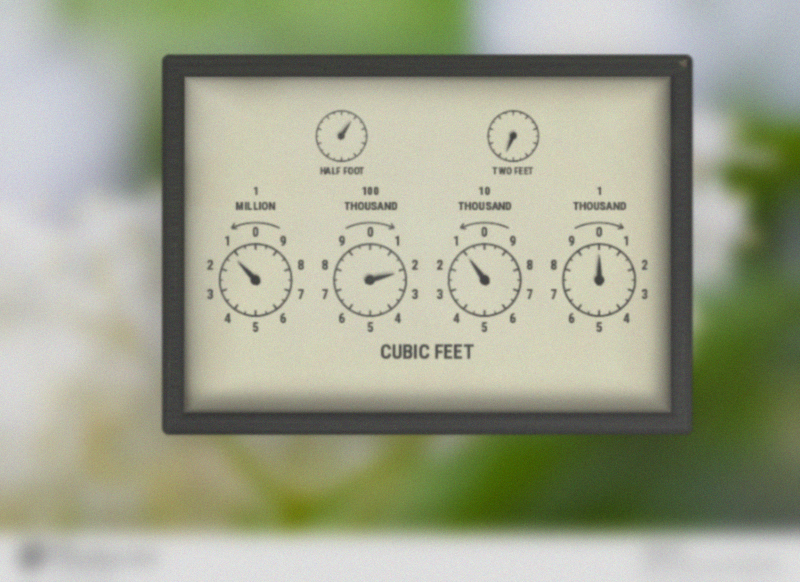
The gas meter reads 121000; ft³
